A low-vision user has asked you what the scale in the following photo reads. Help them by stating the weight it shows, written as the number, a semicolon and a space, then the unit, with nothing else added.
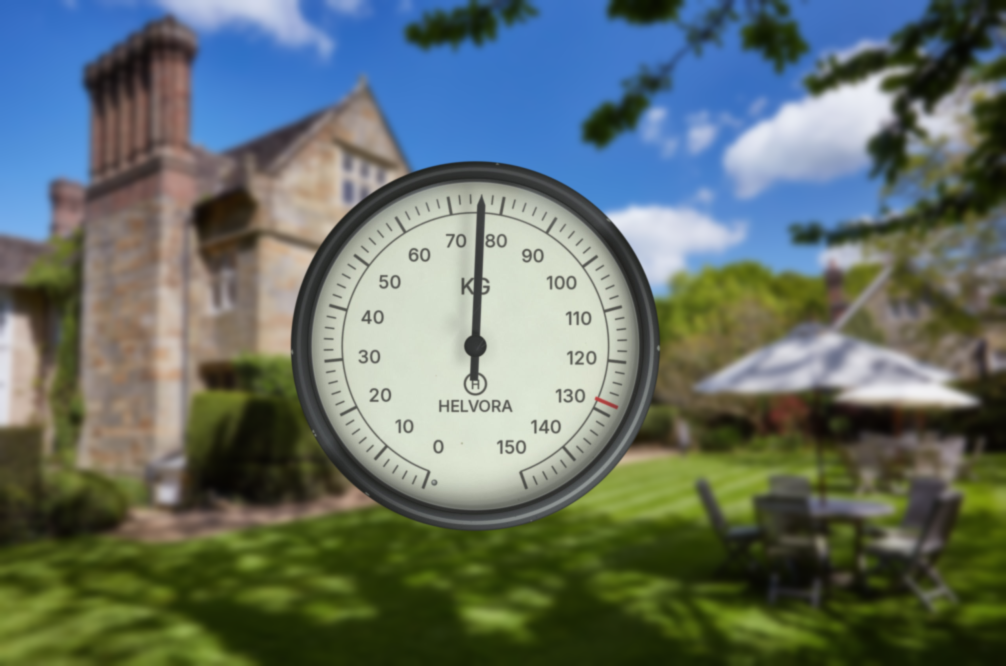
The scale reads 76; kg
